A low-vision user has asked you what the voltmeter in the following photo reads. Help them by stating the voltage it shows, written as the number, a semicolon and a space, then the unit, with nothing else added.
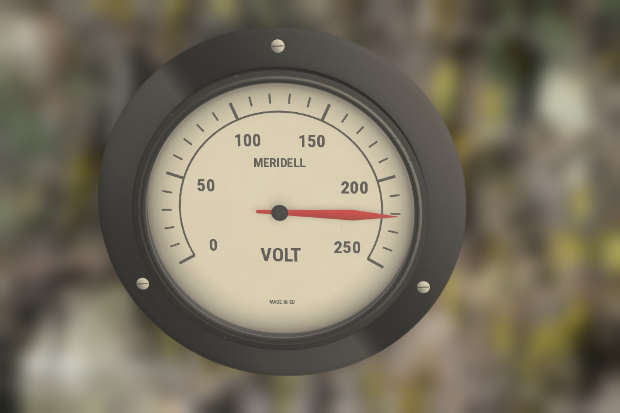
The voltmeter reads 220; V
